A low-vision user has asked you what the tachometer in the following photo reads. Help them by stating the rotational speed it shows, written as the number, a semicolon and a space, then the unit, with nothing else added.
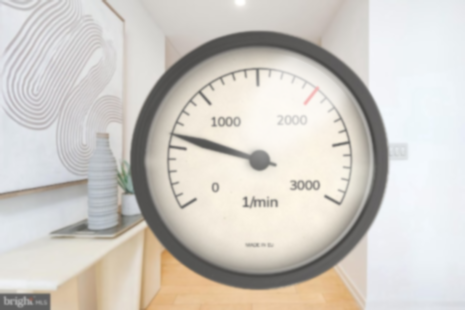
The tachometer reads 600; rpm
